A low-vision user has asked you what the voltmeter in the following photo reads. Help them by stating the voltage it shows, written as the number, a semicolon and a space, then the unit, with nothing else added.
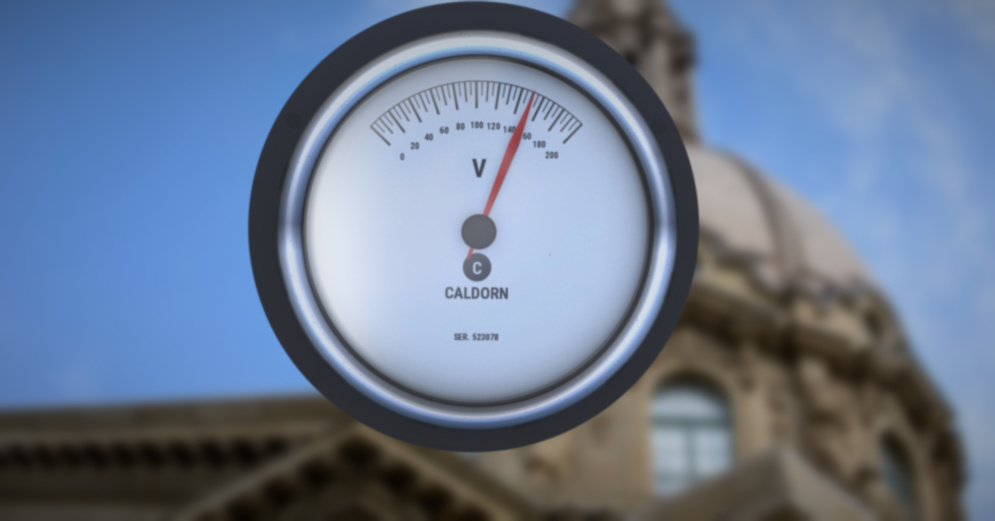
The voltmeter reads 150; V
